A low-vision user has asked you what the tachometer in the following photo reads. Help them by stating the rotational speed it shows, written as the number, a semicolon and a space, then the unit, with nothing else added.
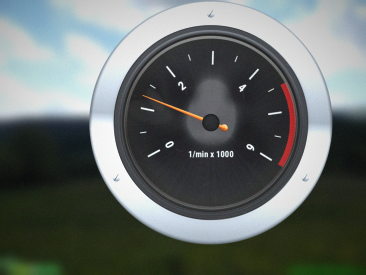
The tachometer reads 1250; rpm
